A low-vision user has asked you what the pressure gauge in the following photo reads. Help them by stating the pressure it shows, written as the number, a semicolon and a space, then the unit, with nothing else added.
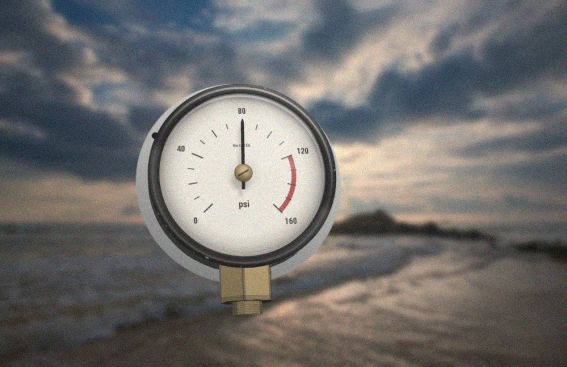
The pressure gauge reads 80; psi
